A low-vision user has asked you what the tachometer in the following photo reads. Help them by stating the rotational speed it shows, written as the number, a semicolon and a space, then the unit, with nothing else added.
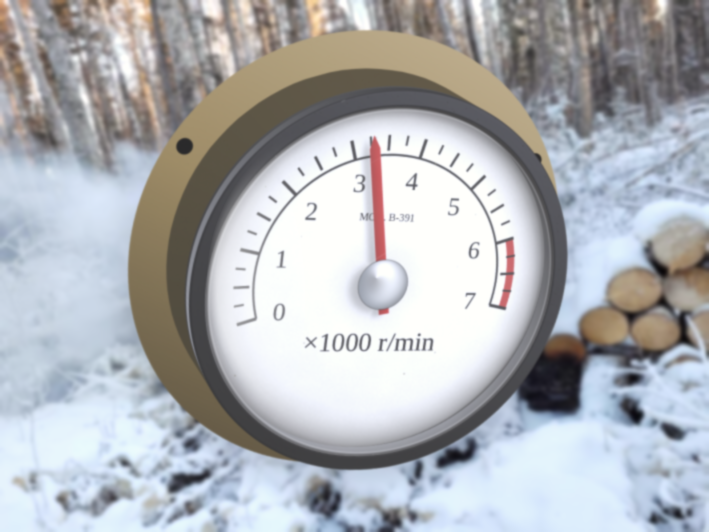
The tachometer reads 3250; rpm
